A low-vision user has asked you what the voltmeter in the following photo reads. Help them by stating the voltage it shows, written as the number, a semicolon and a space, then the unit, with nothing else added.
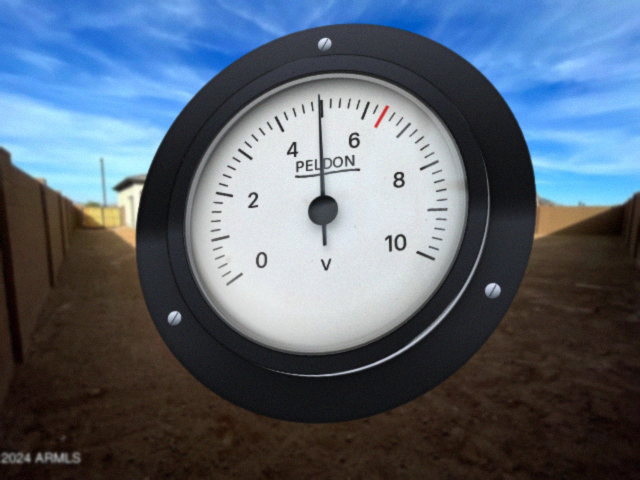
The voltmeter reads 5; V
